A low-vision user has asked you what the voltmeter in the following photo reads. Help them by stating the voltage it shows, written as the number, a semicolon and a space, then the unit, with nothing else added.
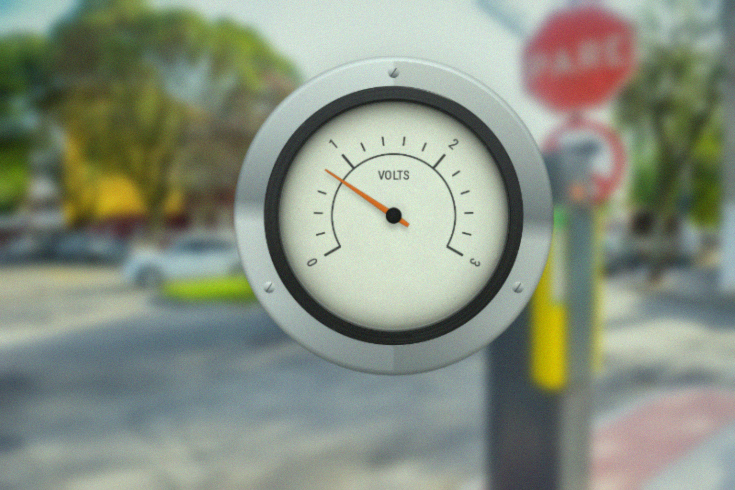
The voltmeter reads 0.8; V
